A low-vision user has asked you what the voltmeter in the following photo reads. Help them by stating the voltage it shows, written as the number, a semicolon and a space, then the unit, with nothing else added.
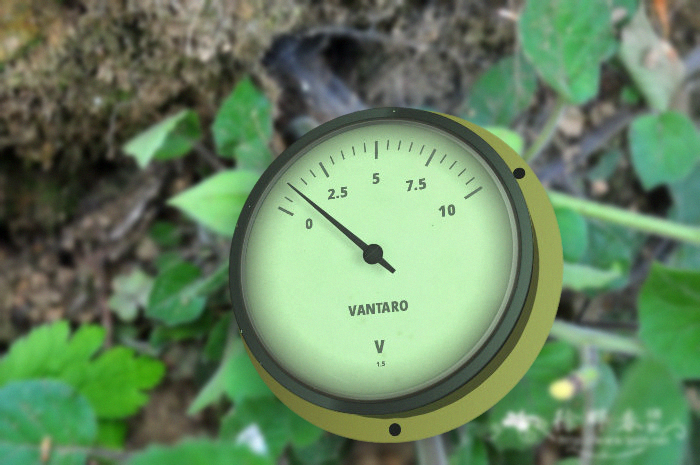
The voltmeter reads 1; V
